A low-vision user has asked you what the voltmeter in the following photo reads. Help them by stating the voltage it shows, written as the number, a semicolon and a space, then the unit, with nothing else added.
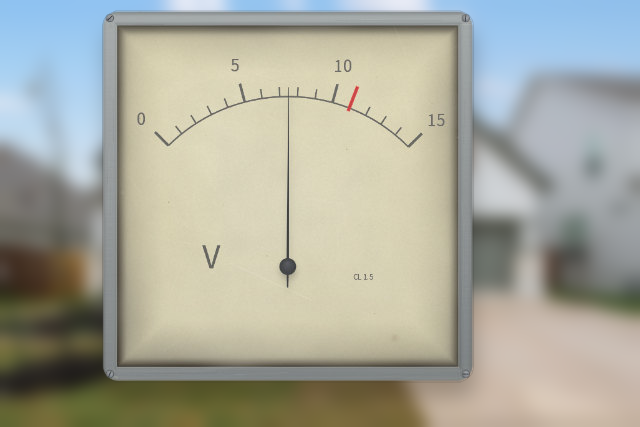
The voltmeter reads 7.5; V
